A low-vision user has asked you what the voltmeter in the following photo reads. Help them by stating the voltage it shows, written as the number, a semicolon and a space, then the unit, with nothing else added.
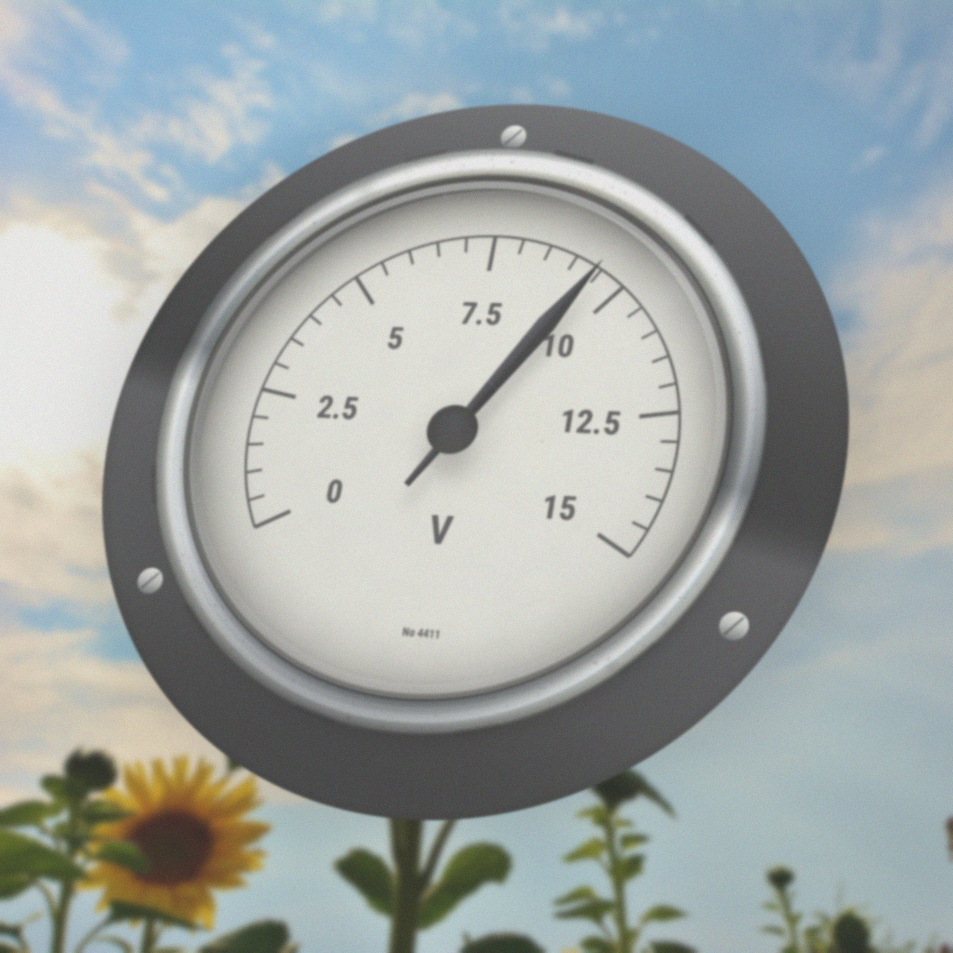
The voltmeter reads 9.5; V
